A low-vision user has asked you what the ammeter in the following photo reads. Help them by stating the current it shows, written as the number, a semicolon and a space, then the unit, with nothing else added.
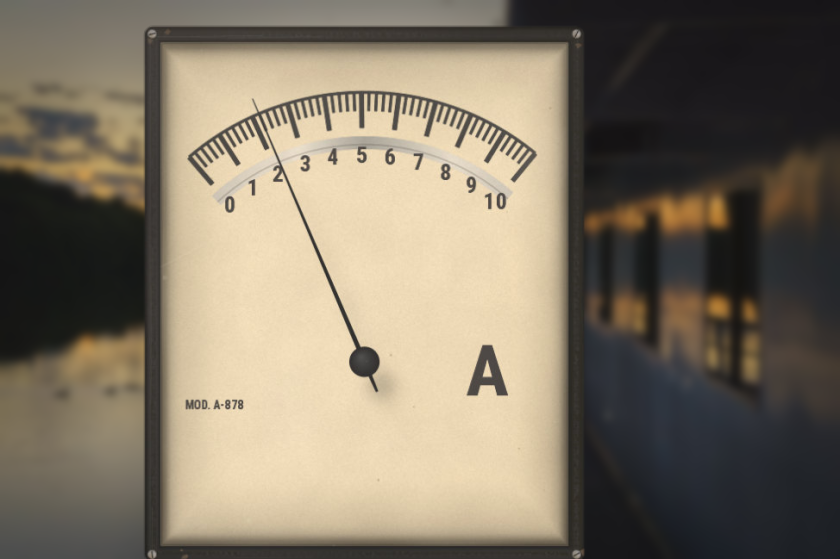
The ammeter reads 2.2; A
